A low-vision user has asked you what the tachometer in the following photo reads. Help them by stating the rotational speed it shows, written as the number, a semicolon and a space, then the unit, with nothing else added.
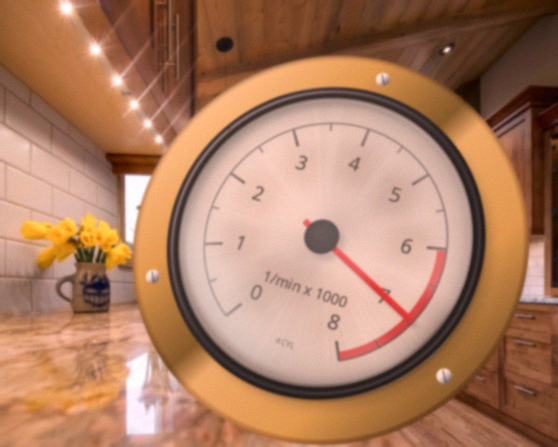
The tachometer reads 7000; rpm
